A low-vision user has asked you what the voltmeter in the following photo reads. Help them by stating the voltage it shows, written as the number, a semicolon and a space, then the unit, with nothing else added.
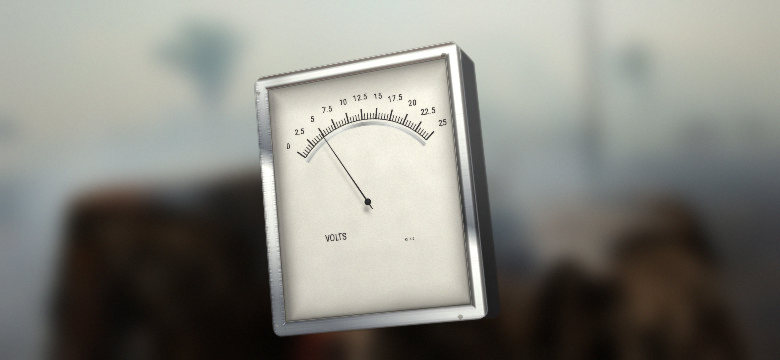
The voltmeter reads 5; V
